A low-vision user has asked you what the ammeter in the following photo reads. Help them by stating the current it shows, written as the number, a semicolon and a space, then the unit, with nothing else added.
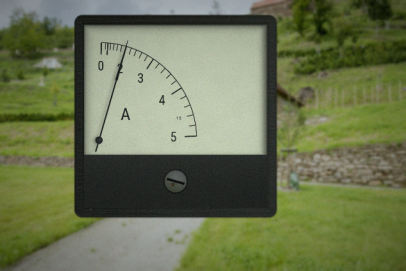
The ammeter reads 2; A
